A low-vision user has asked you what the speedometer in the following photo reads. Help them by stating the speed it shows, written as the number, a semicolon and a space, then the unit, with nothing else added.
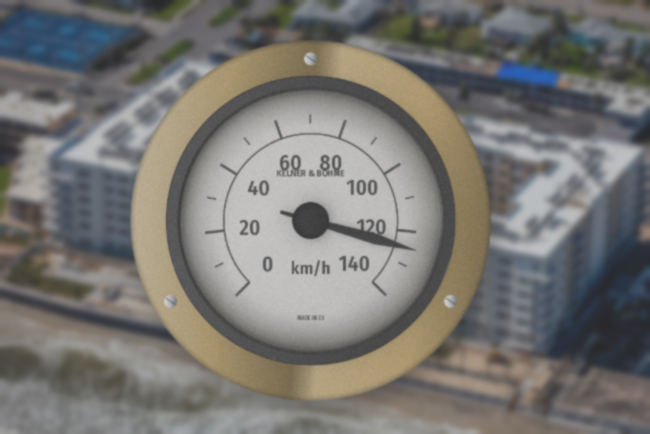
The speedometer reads 125; km/h
